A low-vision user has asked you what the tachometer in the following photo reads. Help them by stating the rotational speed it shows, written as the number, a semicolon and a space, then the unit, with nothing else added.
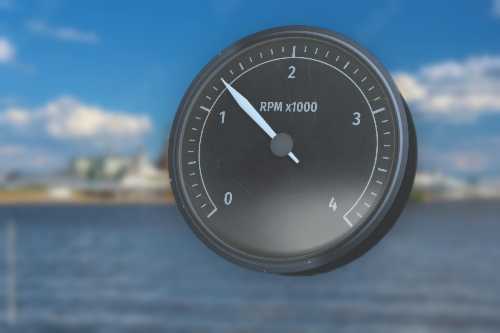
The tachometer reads 1300; rpm
